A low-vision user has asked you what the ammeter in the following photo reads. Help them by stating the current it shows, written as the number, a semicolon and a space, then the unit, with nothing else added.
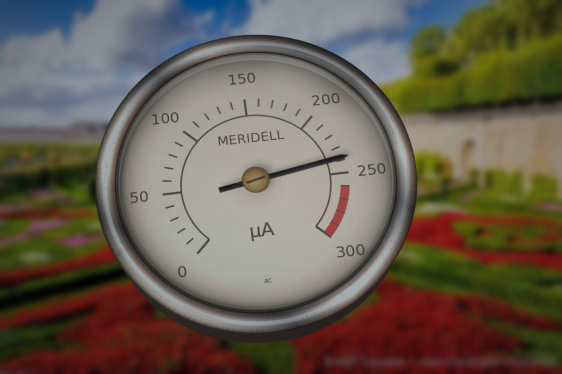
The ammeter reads 240; µA
